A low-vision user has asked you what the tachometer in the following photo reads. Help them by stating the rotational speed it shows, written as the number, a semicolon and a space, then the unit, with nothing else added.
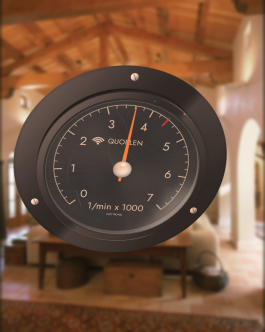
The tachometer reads 3600; rpm
